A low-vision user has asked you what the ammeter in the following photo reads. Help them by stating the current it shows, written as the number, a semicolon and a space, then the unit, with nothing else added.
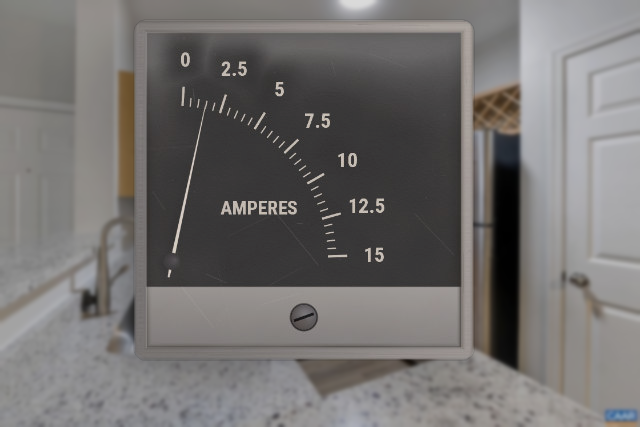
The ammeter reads 1.5; A
